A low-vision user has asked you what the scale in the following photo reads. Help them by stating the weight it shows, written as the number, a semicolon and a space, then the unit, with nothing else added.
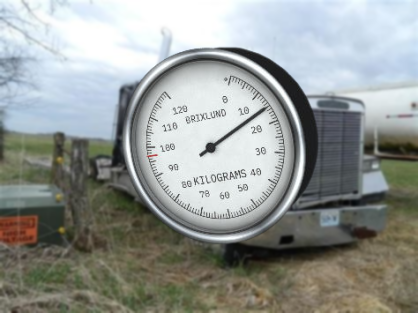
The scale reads 15; kg
